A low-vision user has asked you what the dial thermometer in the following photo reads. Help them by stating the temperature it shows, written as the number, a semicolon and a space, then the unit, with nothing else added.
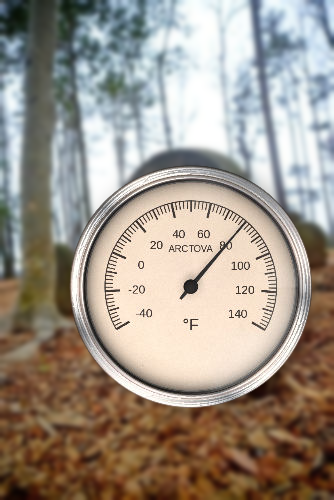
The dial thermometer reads 80; °F
